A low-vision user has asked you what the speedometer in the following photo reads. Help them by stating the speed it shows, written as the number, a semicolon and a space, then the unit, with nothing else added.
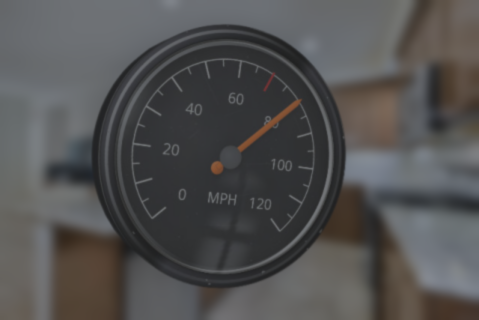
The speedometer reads 80; mph
